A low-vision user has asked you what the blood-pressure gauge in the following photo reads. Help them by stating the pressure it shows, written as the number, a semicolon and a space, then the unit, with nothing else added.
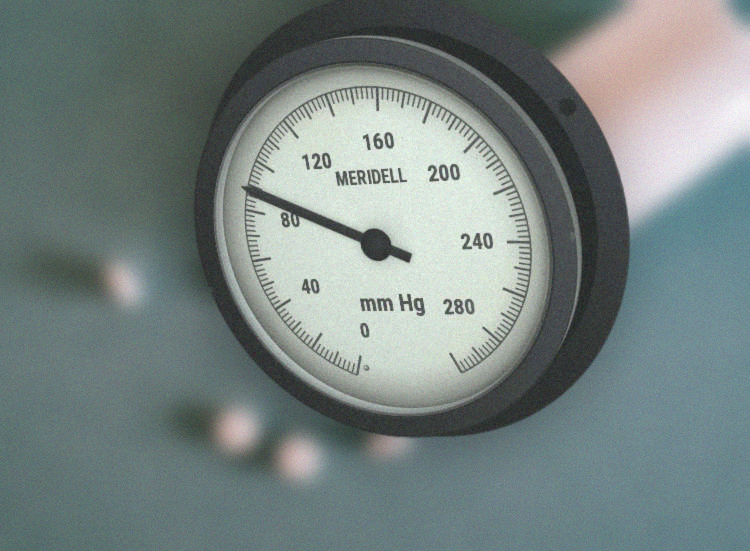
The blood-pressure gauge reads 90; mmHg
